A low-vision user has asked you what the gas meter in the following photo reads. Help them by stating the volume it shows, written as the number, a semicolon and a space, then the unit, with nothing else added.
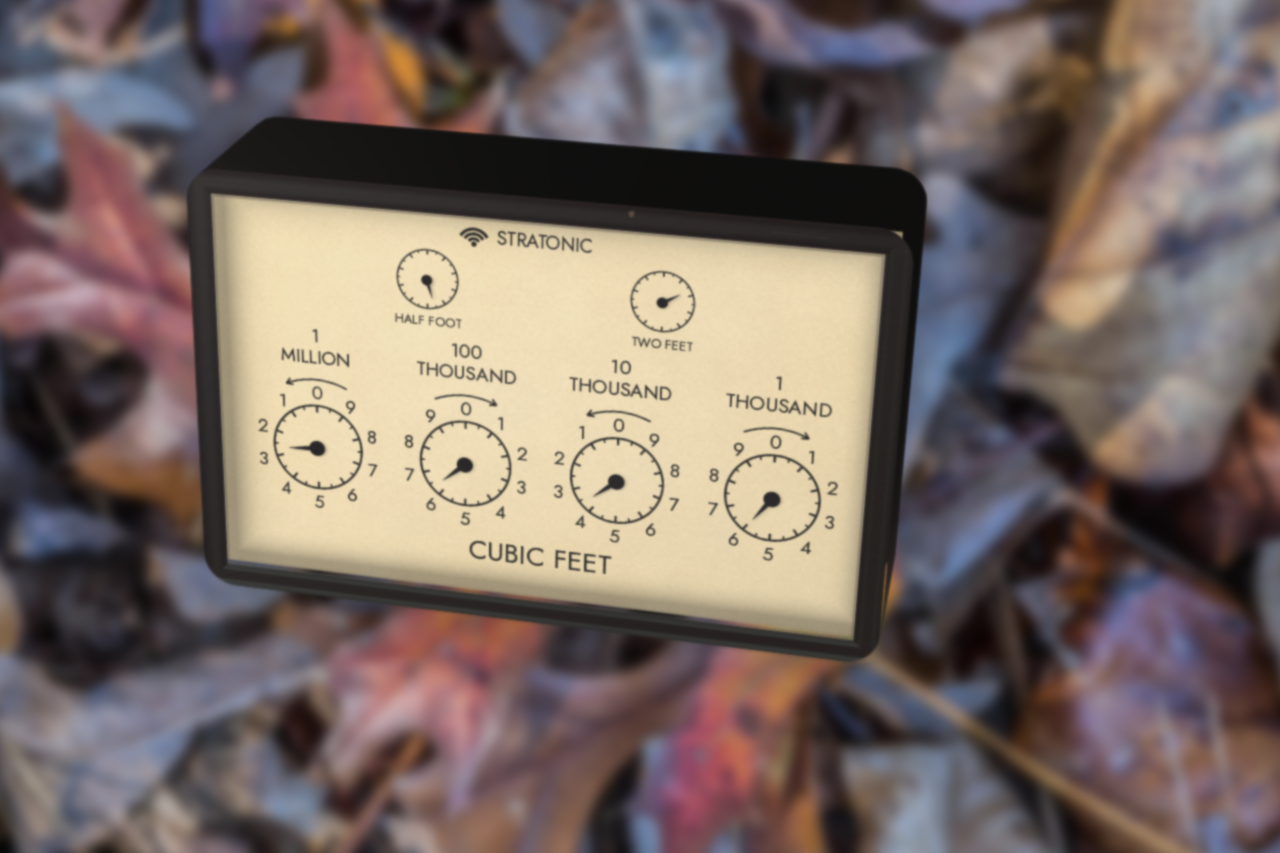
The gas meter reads 263600; ft³
